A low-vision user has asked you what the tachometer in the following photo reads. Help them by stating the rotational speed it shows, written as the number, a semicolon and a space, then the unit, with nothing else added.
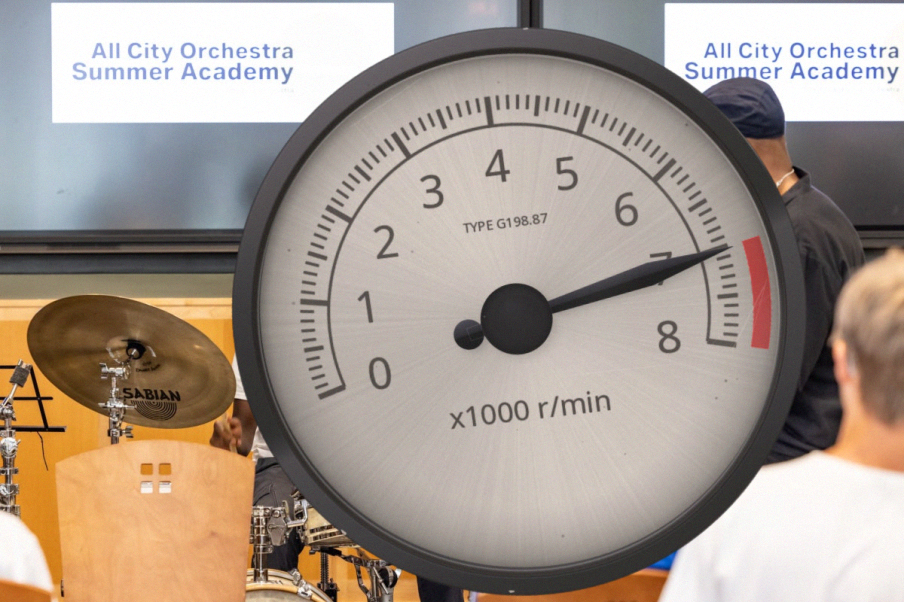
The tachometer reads 7000; rpm
